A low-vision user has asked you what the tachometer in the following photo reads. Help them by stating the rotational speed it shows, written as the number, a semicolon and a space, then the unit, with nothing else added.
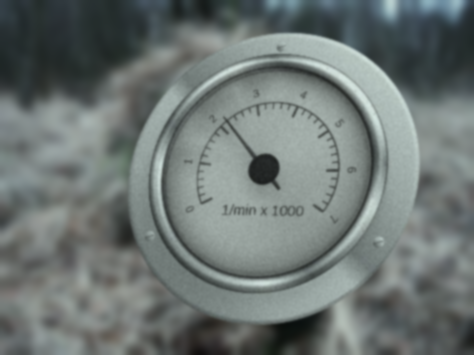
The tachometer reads 2200; rpm
